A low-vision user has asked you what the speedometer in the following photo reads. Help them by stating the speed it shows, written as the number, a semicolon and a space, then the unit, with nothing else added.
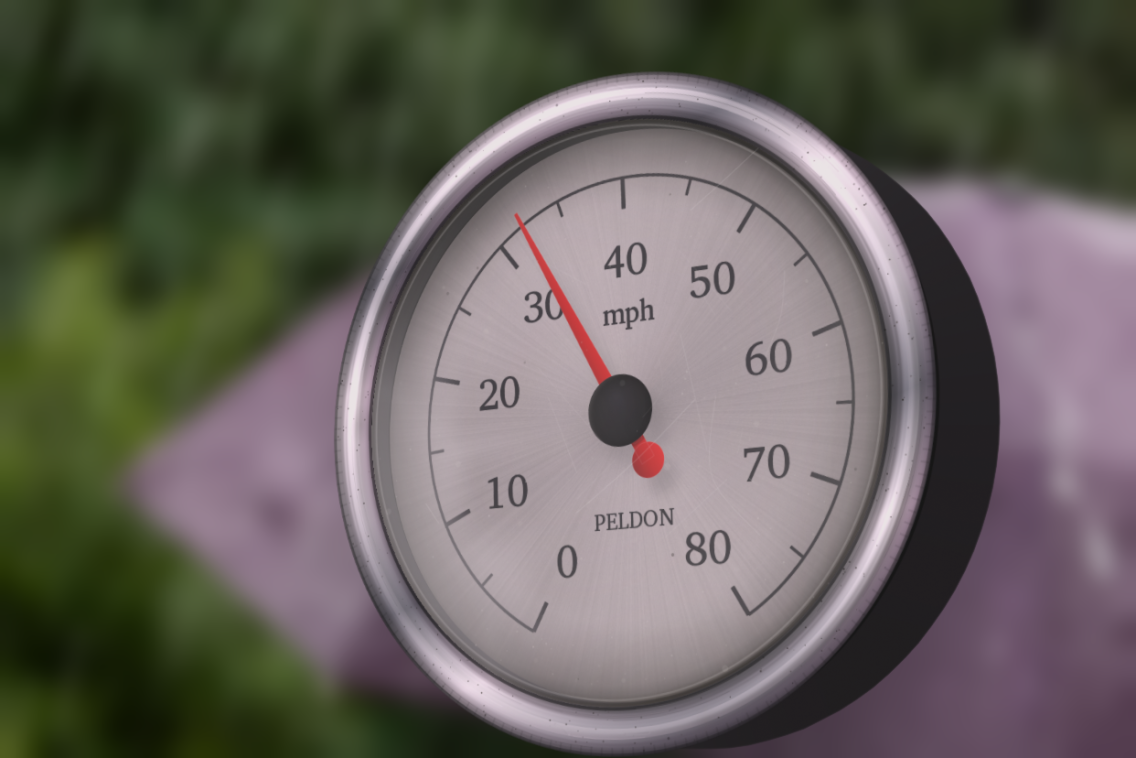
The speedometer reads 32.5; mph
